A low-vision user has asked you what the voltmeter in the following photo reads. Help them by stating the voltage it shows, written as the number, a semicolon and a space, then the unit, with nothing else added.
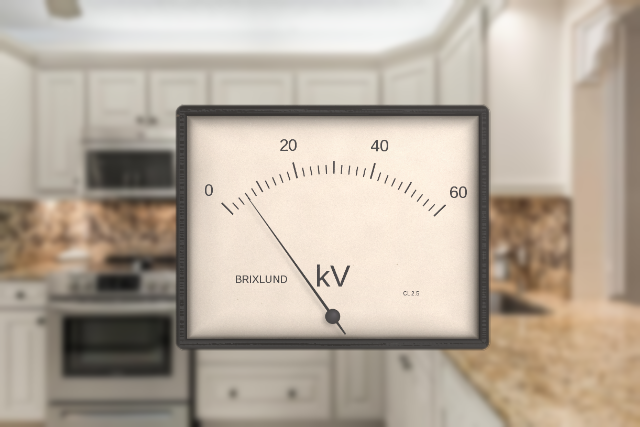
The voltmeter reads 6; kV
